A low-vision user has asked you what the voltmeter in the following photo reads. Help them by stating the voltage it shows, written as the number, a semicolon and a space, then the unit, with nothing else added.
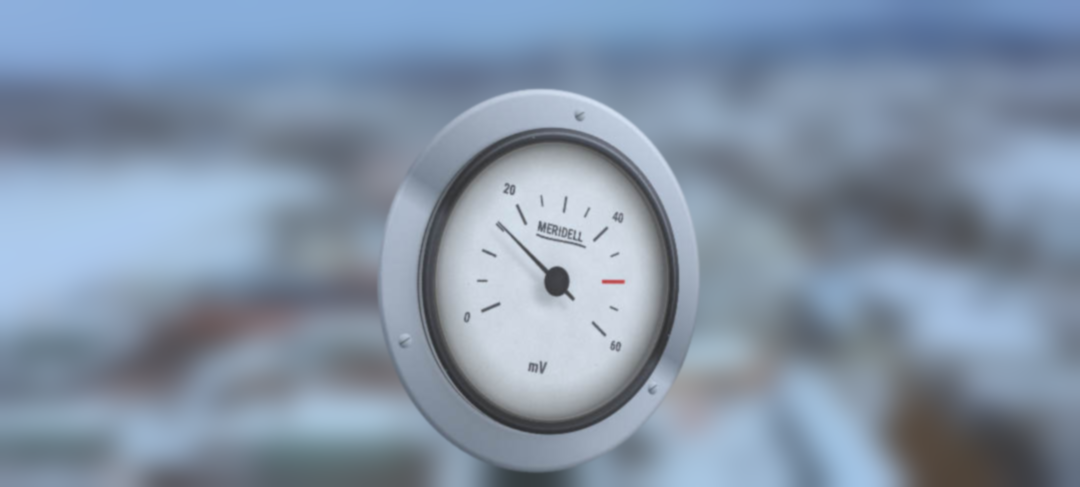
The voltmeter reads 15; mV
